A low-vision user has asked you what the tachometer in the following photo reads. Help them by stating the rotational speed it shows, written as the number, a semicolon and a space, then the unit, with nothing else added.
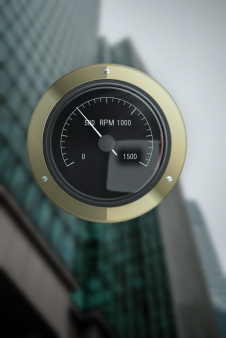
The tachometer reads 500; rpm
